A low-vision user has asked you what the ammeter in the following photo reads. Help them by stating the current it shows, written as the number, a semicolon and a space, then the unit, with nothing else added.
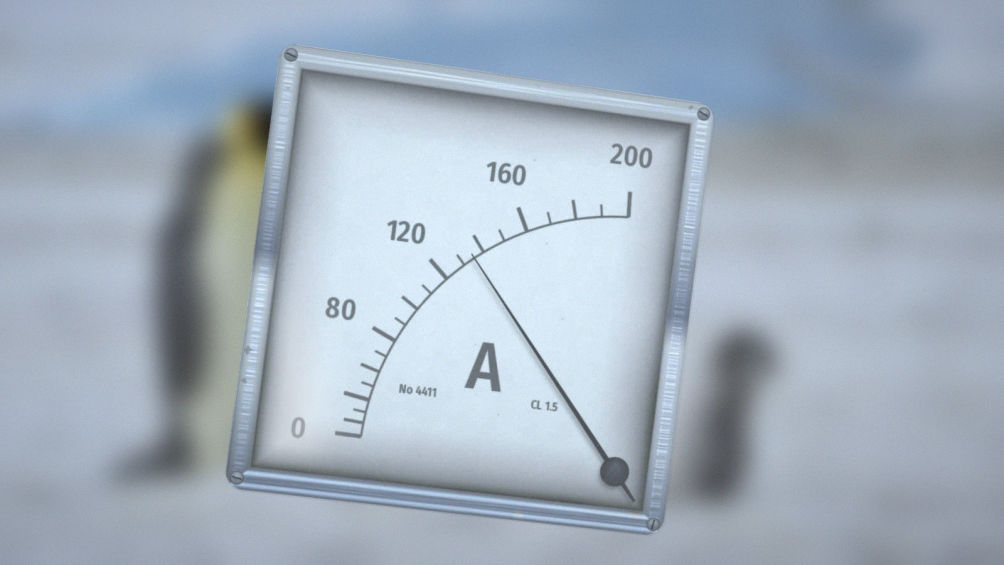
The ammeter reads 135; A
